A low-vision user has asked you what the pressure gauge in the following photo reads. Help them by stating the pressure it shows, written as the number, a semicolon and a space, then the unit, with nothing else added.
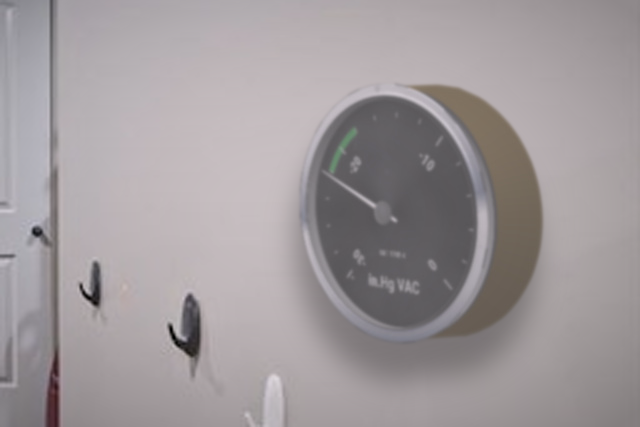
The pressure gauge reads -22; inHg
